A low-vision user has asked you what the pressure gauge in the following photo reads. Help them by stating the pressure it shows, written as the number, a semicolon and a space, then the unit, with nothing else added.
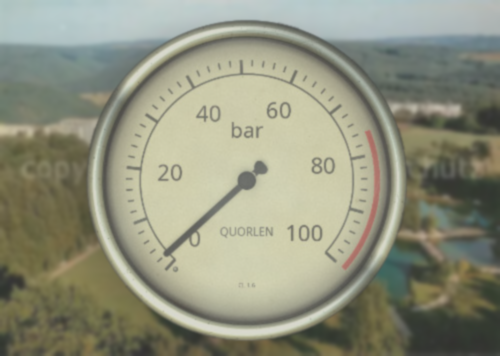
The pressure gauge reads 2; bar
